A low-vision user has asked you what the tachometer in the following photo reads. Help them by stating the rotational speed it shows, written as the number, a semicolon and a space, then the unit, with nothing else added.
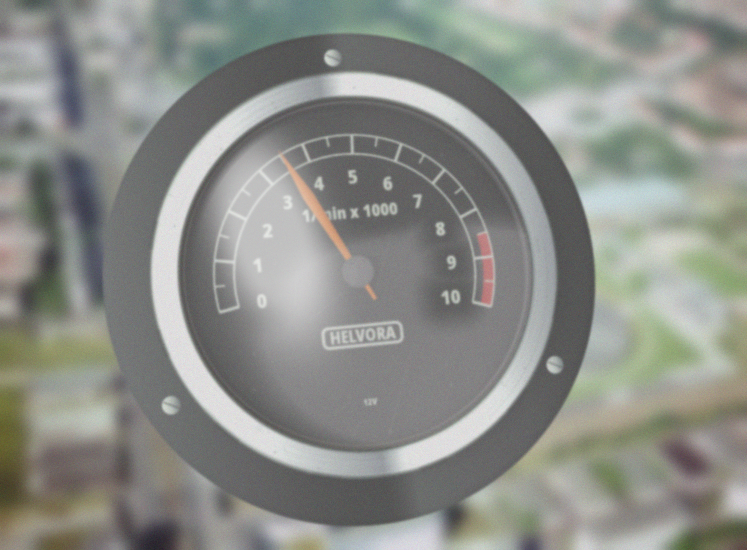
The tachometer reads 3500; rpm
